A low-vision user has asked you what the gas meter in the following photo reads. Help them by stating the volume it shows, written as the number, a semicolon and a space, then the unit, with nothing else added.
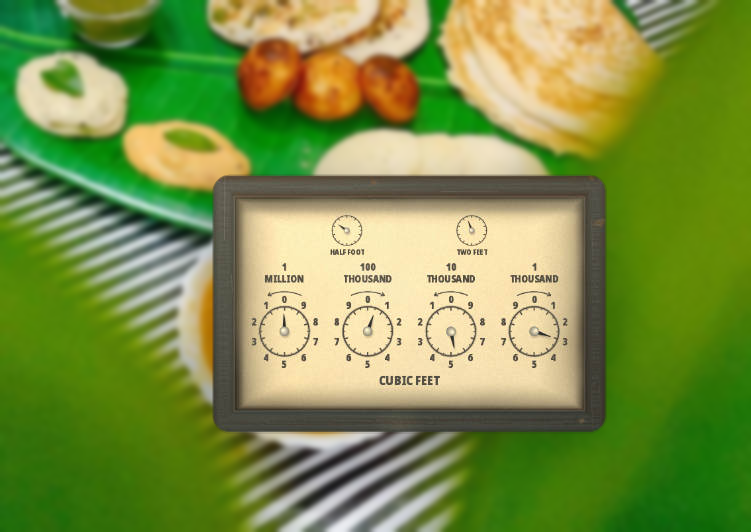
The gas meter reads 5300; ft³
